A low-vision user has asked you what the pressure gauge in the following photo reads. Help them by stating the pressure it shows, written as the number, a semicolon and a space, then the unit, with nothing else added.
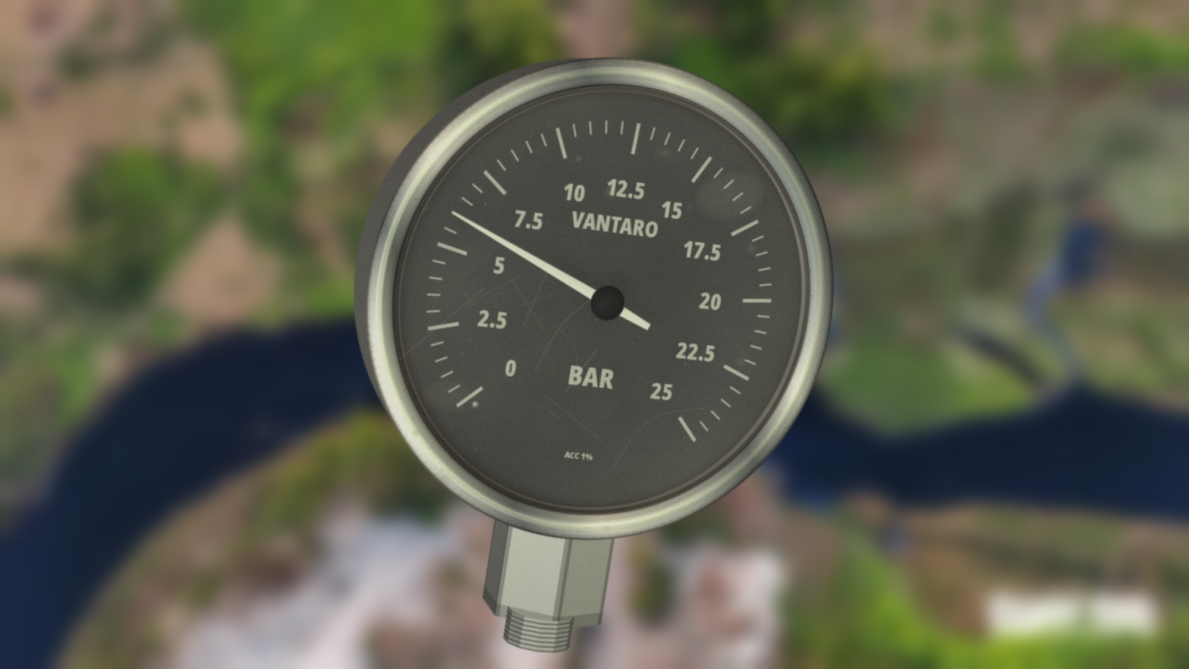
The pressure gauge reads 6; bar
